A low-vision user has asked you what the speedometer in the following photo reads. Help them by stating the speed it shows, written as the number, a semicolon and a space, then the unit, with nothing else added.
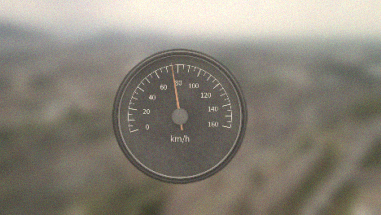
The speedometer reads 75; km/h
